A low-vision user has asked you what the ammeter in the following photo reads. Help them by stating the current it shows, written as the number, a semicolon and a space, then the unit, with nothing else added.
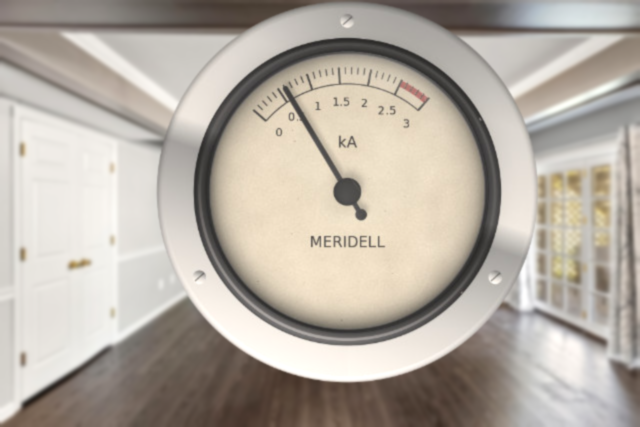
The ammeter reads 0.6; kA
